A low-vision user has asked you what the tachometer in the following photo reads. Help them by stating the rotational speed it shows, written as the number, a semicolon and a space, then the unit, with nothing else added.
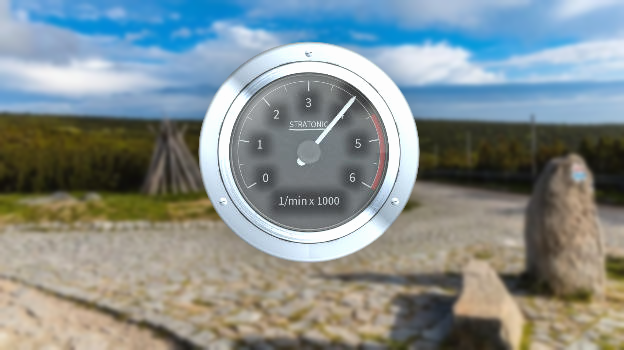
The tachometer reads 4000; rpm
